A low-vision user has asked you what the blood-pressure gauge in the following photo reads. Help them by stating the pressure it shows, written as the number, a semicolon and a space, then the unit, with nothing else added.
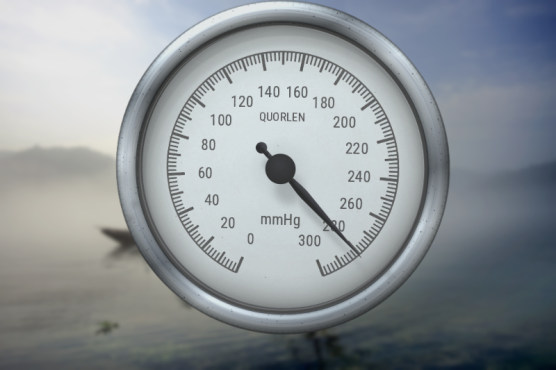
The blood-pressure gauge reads 280; mmHg
